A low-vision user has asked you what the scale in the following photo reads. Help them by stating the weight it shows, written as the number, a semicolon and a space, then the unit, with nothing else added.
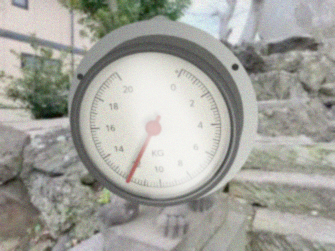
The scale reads 12; kg
